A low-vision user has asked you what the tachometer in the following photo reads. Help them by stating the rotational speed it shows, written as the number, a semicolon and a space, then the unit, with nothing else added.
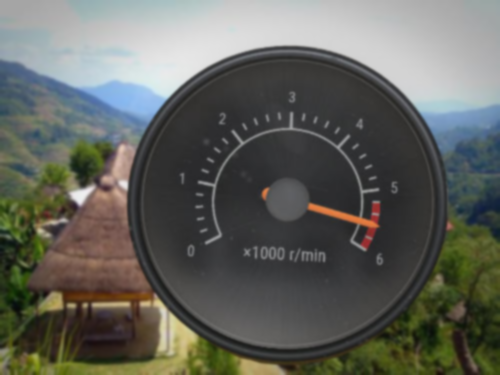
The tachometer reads 5600; rpm
